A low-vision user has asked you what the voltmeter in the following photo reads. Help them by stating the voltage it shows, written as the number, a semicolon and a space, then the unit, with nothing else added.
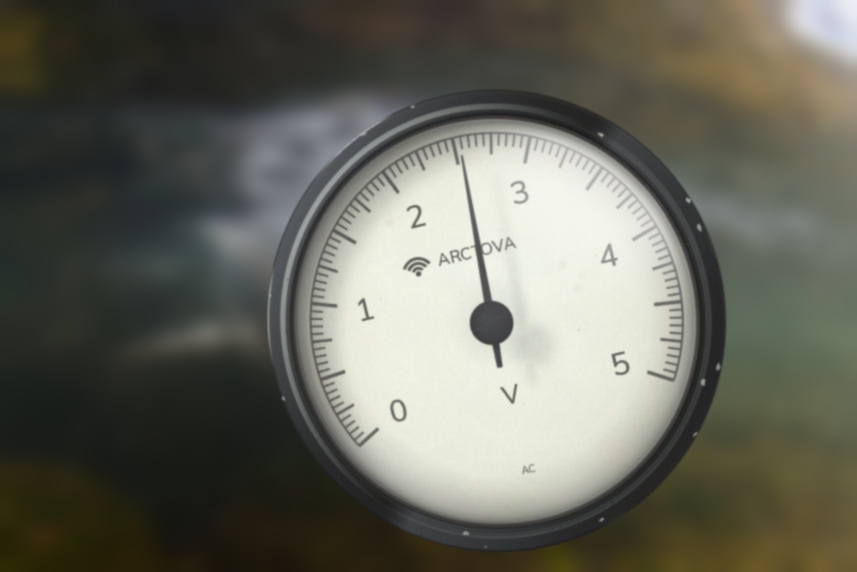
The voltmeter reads 2.55; V
